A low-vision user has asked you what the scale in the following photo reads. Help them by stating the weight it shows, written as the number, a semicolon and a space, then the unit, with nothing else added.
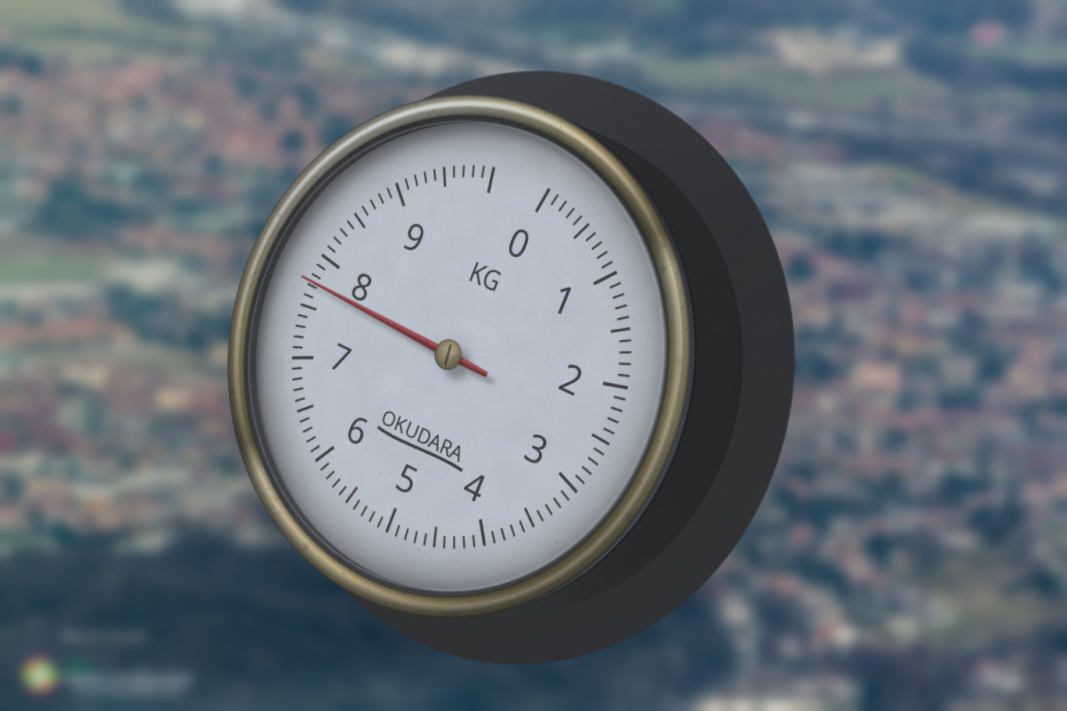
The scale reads 7.75; kg
